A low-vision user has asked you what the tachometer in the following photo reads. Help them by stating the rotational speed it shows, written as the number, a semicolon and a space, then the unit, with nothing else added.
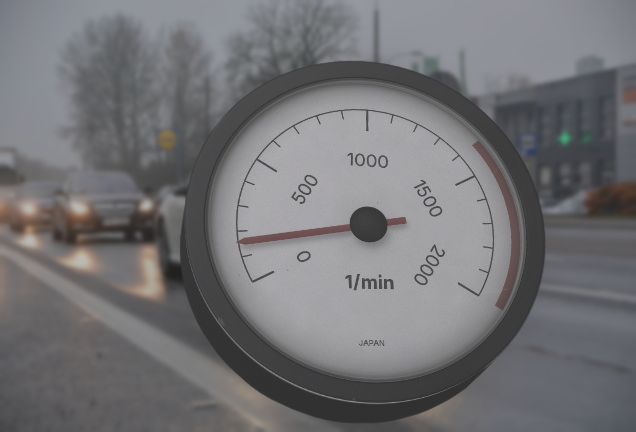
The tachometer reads 150; rpm
